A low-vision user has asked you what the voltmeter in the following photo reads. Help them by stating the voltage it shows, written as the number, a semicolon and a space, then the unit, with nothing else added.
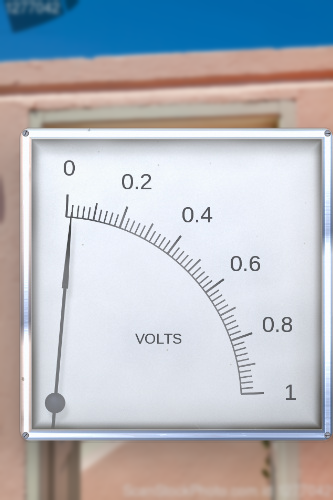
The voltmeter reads 0.02; V
